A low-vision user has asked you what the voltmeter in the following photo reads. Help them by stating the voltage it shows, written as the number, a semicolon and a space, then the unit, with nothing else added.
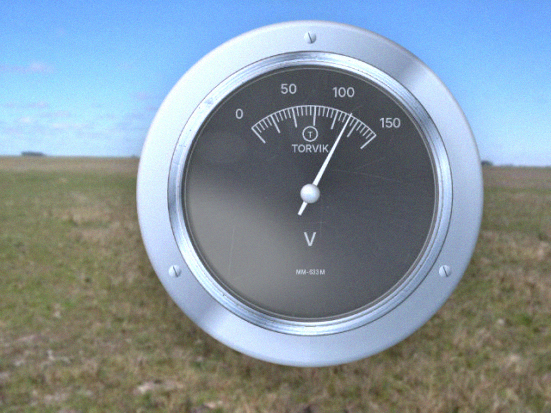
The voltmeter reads 115; V
